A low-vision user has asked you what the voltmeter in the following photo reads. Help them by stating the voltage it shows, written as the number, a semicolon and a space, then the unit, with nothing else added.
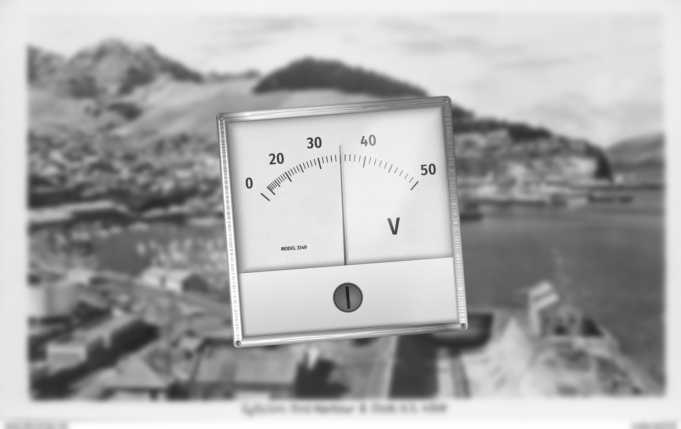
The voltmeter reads 35; V
